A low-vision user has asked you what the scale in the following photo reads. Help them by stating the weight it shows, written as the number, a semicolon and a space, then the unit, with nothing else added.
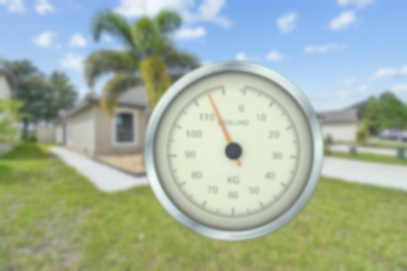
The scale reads 115; kg
